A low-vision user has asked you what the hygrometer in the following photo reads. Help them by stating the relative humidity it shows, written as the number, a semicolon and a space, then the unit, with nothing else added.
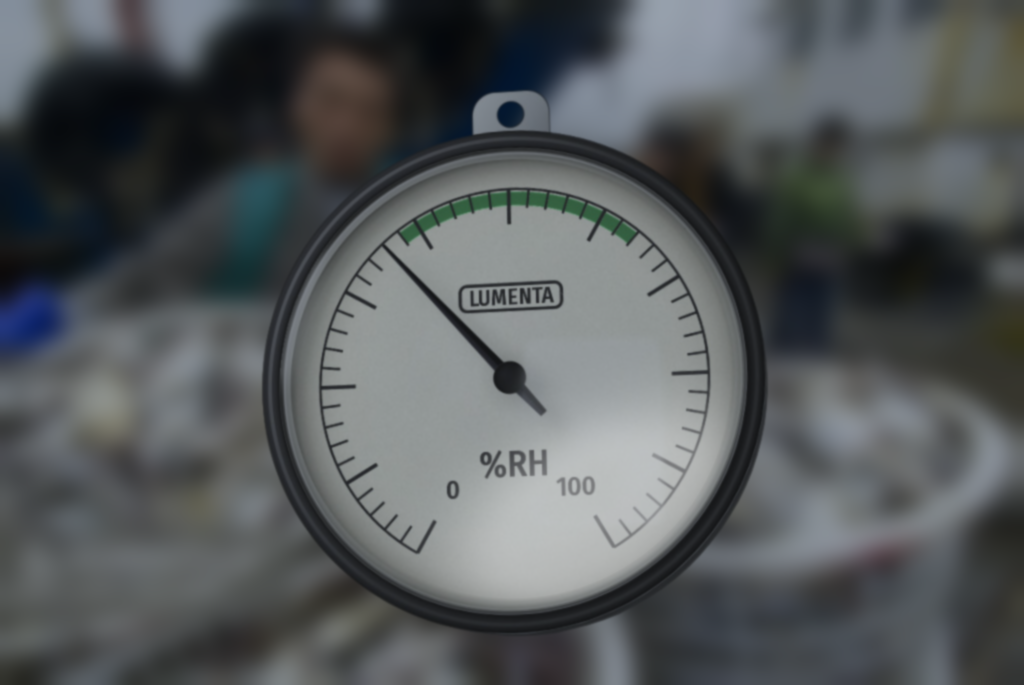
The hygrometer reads 36; %
